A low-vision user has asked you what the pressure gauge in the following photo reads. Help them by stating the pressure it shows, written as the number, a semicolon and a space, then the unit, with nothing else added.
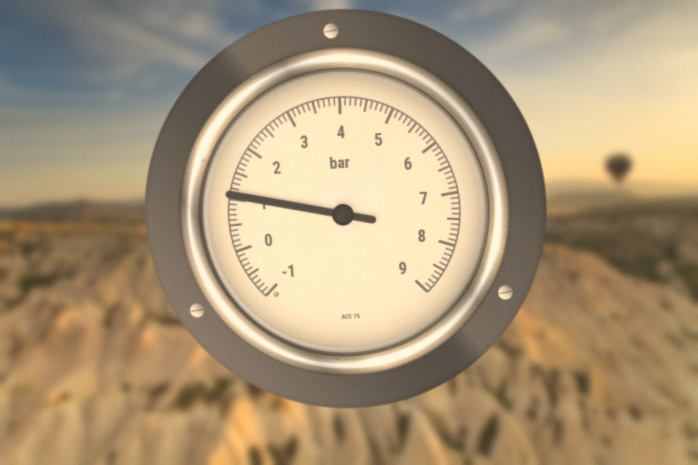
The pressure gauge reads 1.1; bar
